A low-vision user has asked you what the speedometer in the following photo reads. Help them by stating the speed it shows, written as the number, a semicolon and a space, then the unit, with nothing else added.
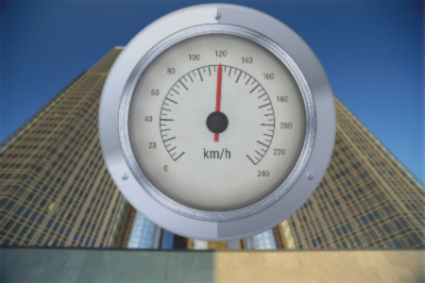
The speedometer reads 120; km/h
